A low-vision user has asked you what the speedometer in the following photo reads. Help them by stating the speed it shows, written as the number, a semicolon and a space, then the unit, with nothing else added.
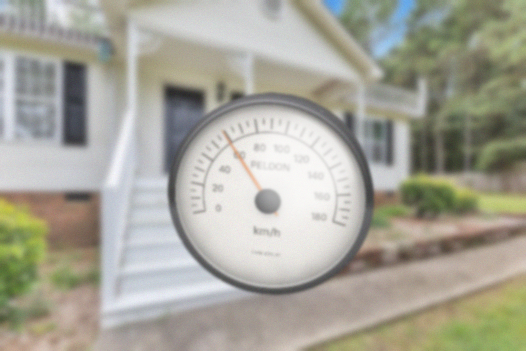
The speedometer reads 60; km/h
